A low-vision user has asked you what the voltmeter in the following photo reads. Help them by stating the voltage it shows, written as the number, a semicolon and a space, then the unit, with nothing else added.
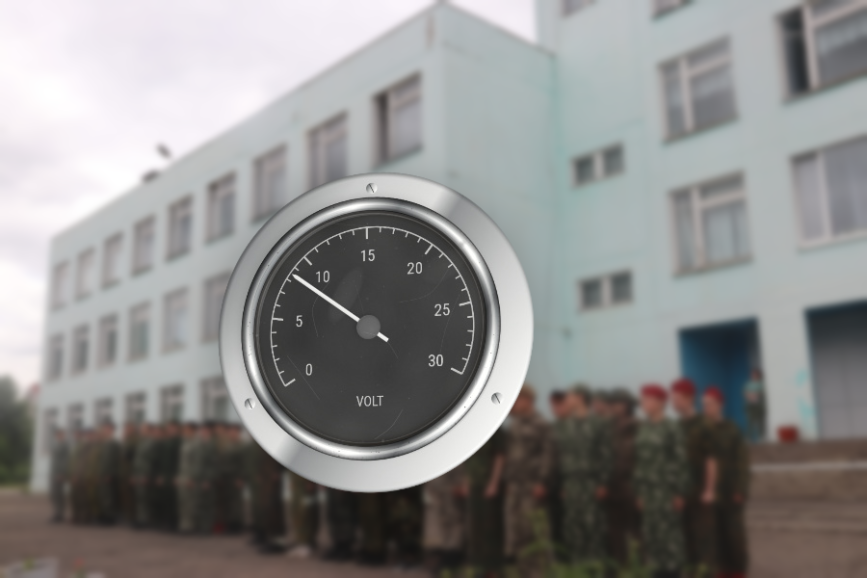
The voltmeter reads 8.5; V
